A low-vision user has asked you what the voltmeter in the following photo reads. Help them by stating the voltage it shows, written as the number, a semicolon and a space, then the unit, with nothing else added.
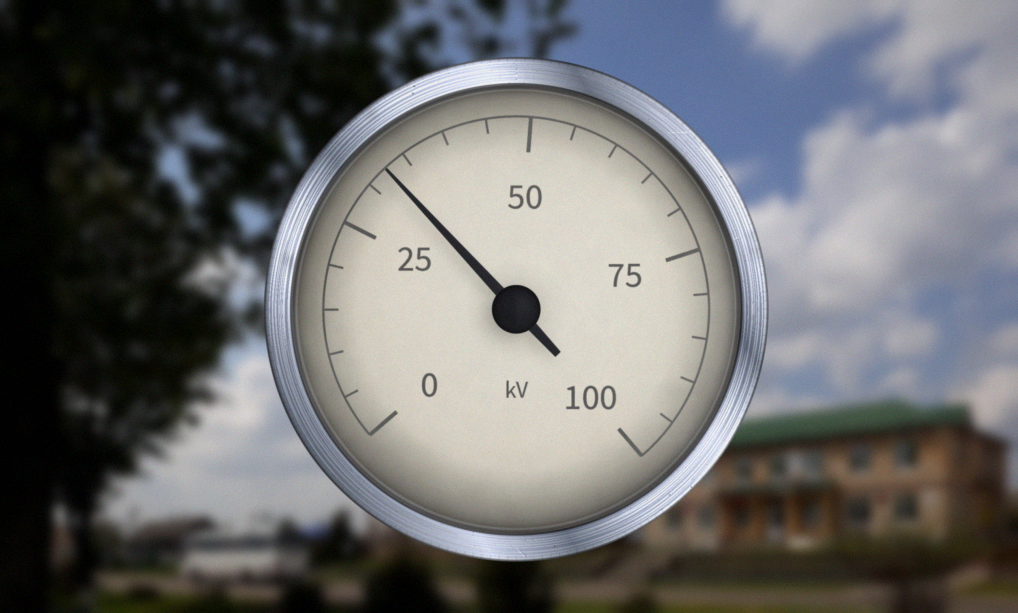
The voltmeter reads 32.5; kV
